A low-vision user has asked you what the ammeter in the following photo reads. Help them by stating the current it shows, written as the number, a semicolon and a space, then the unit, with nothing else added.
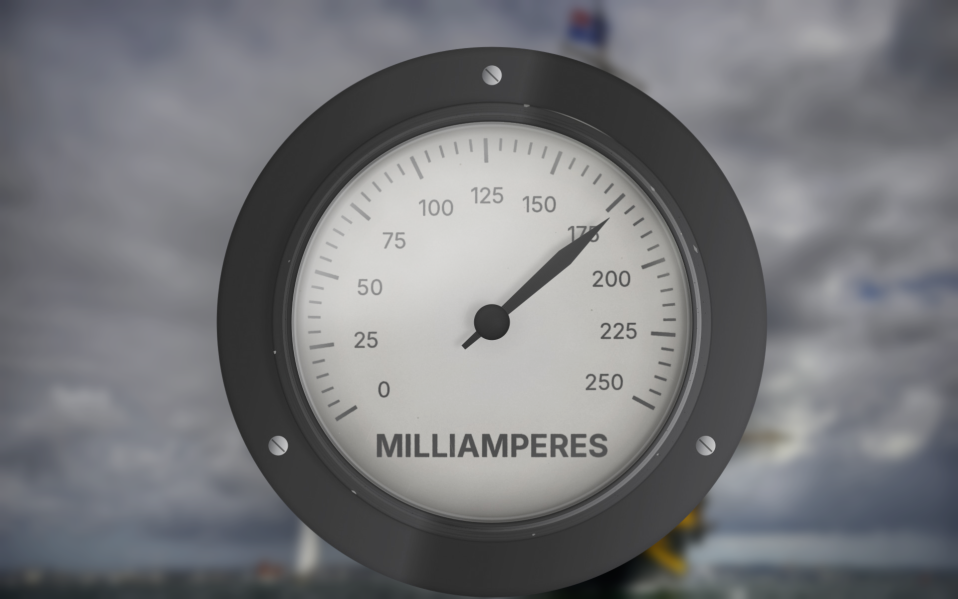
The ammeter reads 177.5; mA
